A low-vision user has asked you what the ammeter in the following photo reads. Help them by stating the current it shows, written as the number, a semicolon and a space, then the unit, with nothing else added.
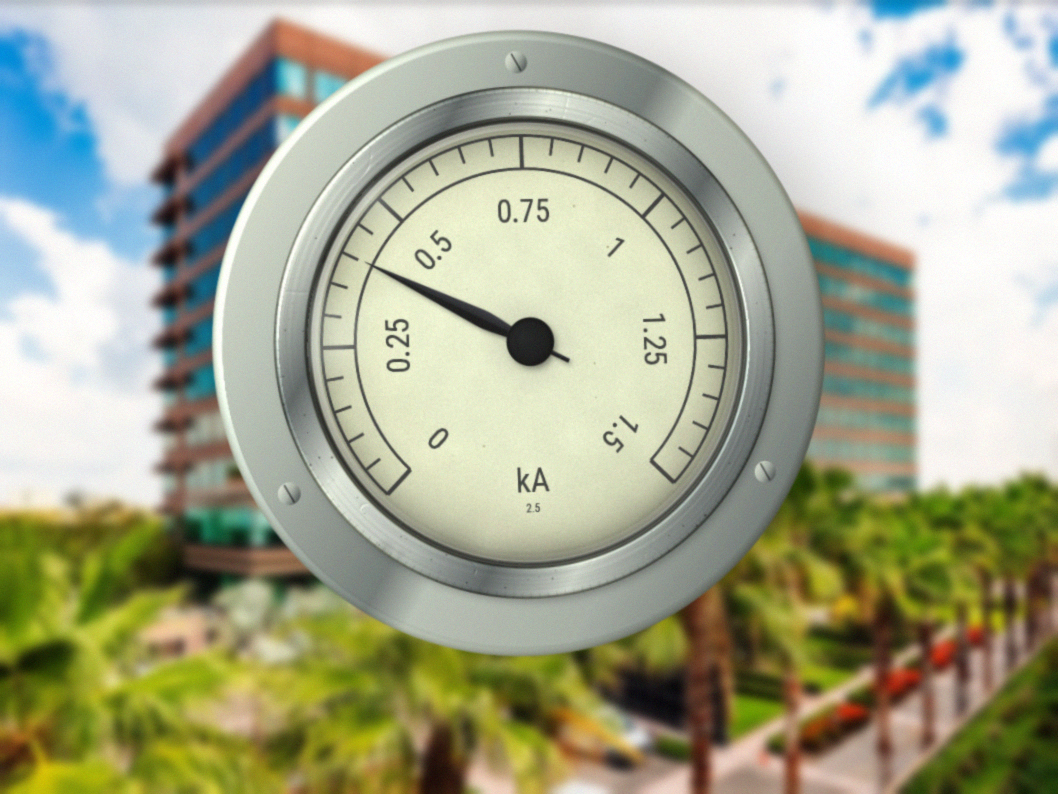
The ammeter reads 0.4; kA
